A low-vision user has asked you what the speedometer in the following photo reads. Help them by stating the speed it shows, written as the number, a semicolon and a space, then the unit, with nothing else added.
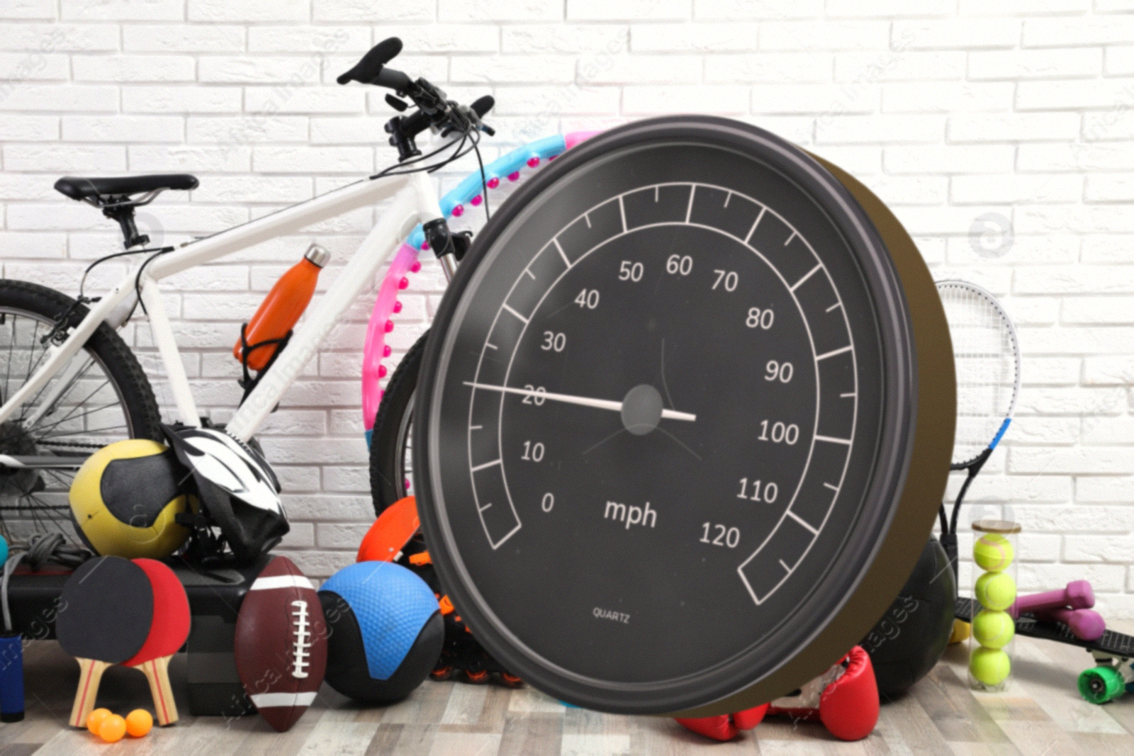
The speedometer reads 20; mph
